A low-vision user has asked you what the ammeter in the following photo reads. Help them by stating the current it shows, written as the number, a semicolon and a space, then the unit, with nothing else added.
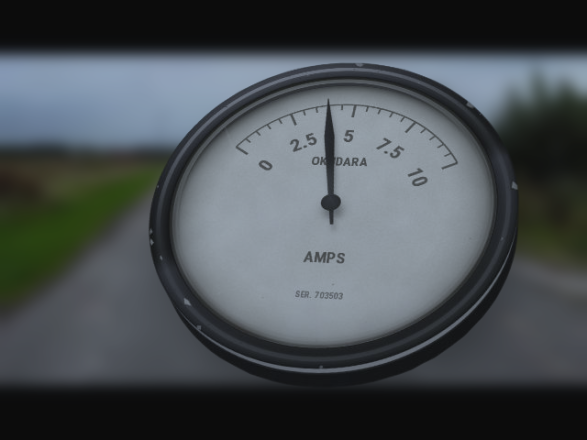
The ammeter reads 4; A
